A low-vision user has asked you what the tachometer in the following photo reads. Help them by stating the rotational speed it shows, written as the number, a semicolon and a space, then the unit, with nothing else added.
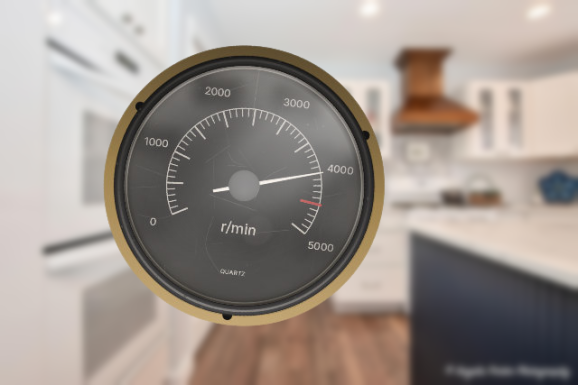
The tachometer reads 4000; rpm
